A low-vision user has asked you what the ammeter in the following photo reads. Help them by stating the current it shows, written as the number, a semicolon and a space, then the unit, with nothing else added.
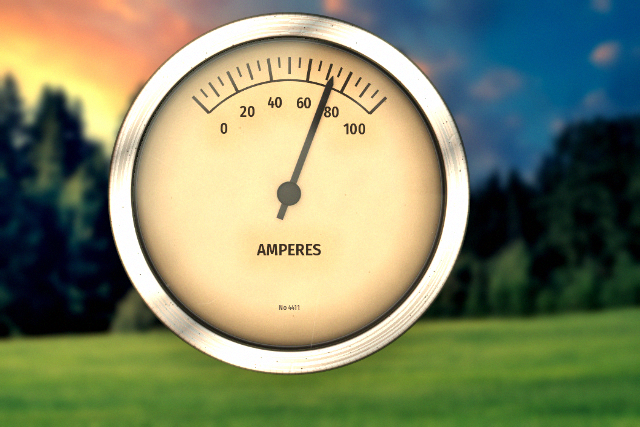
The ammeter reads 72.5; A
